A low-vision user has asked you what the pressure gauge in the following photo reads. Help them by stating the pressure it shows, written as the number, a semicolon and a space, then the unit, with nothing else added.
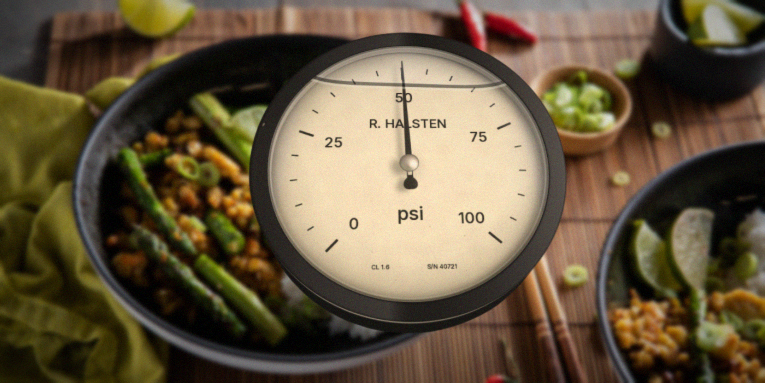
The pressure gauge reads 50; psi
